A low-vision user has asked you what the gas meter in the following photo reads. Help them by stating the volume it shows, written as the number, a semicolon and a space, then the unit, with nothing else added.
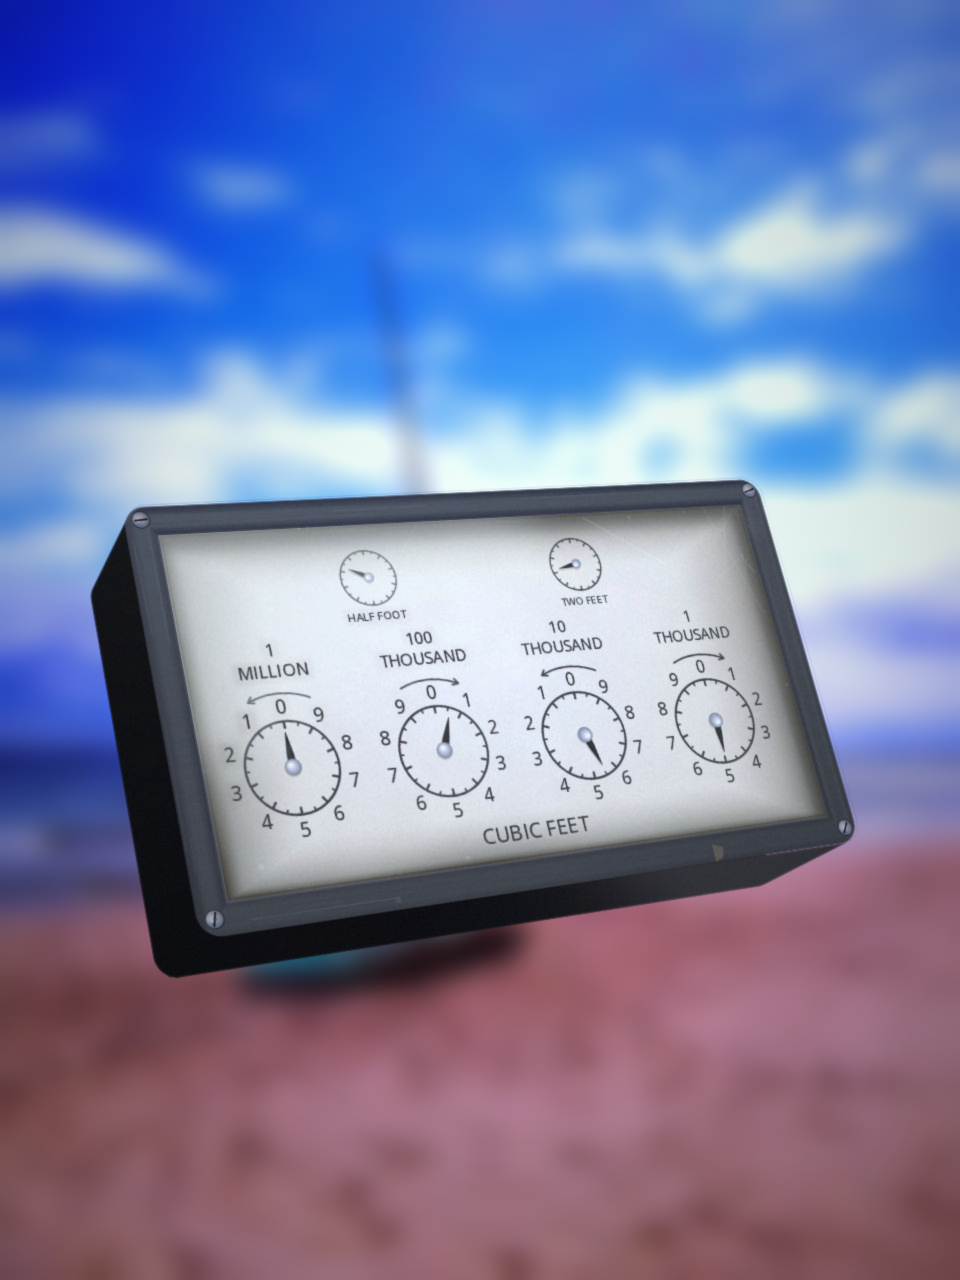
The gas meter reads 5500; ft³
